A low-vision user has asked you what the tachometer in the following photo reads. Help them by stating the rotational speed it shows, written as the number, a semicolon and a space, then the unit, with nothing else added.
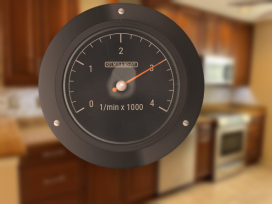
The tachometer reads 3000; rpm
